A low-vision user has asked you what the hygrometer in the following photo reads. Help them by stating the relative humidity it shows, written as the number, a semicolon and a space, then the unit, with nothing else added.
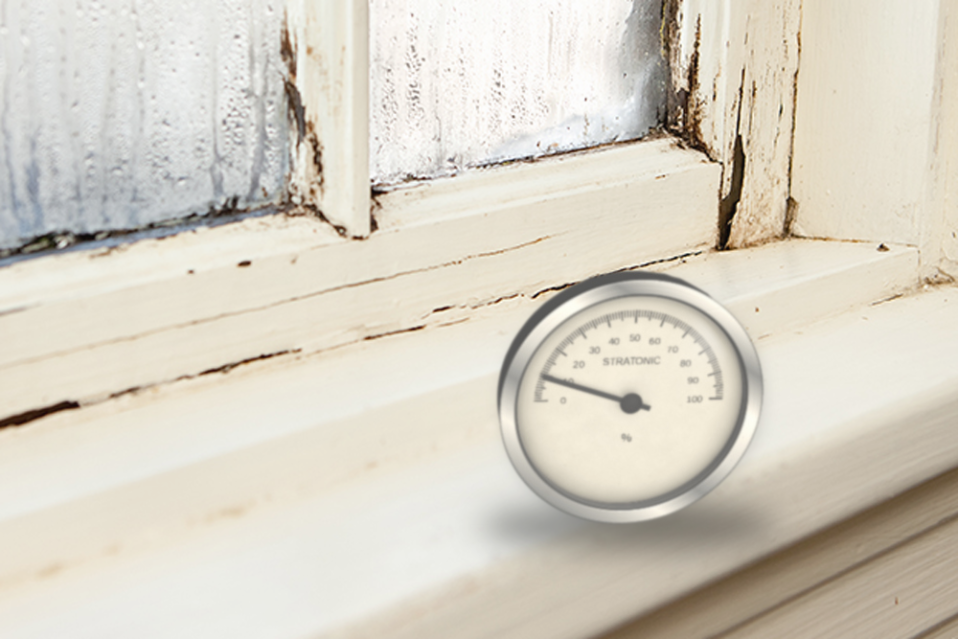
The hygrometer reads 10; %
